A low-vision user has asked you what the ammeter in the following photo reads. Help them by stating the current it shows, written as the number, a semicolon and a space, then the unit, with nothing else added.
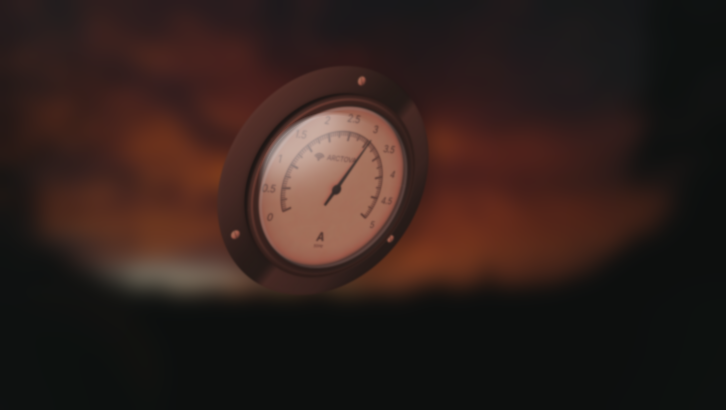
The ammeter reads 3; A
